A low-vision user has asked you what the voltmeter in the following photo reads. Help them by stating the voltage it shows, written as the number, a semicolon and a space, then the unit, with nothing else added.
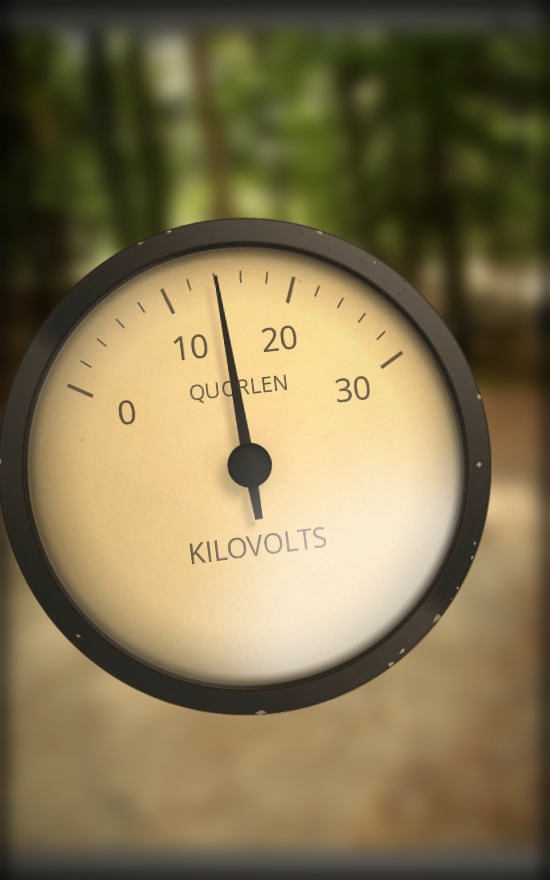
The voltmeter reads 14; kV
